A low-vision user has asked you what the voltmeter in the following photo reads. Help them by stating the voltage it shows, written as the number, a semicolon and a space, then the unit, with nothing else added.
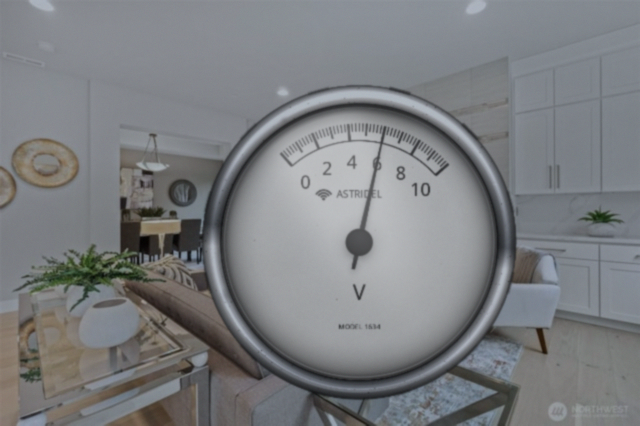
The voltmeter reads 6; V
